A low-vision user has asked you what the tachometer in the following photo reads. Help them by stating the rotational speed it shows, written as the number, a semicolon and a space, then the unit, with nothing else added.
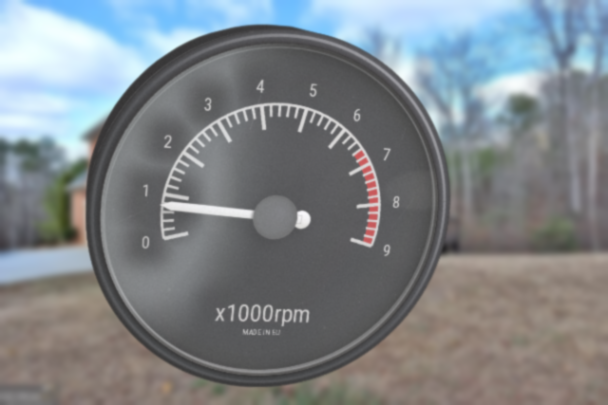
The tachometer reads 800; rpm
